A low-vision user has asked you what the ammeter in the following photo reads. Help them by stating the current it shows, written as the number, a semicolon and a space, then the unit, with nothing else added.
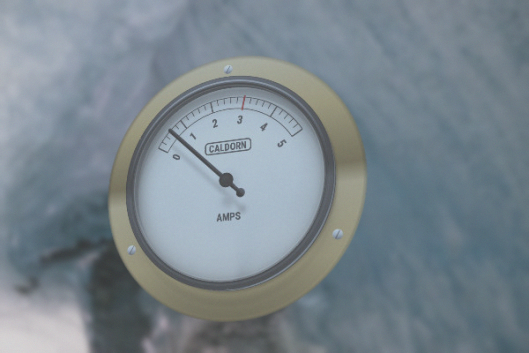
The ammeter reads 0.6; A
